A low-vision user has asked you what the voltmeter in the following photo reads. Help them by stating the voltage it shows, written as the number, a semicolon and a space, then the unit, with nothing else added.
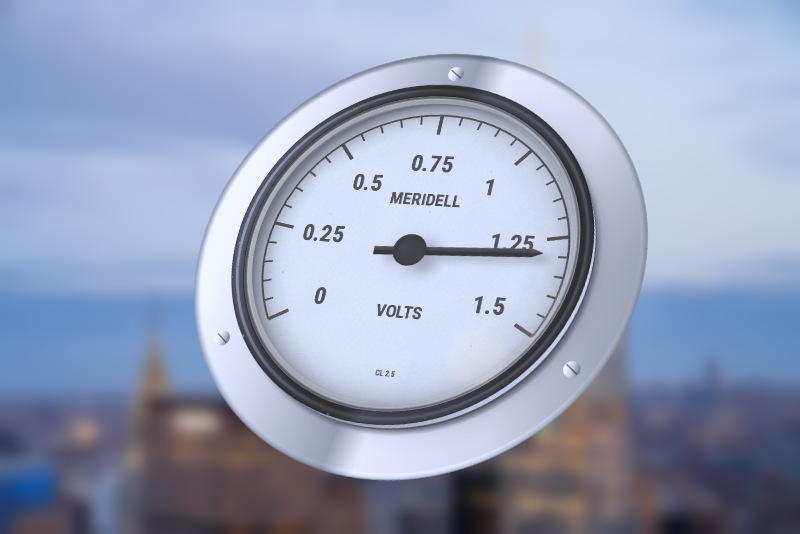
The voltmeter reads 1.3; V
